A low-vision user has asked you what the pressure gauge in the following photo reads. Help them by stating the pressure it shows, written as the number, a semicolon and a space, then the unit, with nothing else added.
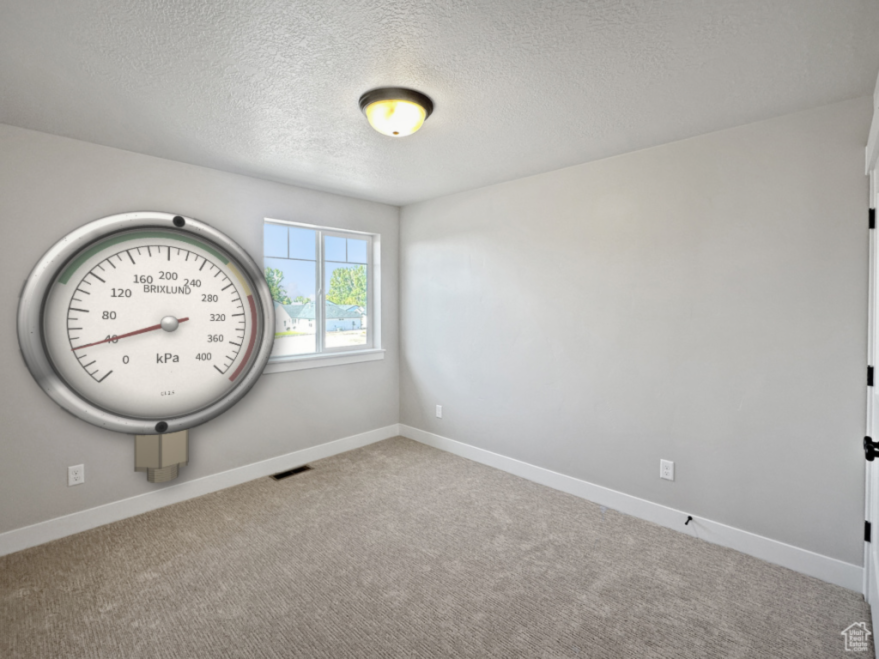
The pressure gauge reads 40; kPa
